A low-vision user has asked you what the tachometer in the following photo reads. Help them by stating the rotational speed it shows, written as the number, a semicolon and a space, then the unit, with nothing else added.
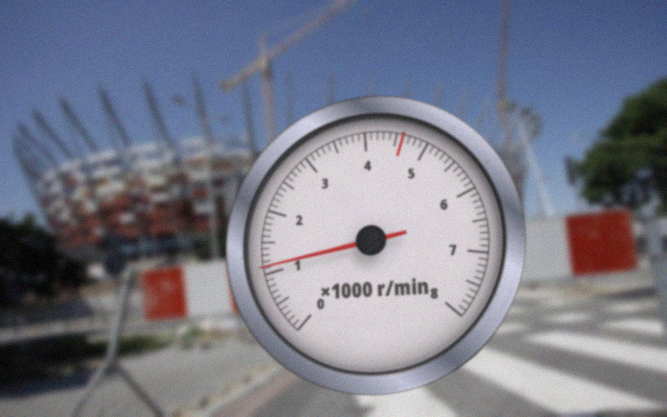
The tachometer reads 1100; rpm
